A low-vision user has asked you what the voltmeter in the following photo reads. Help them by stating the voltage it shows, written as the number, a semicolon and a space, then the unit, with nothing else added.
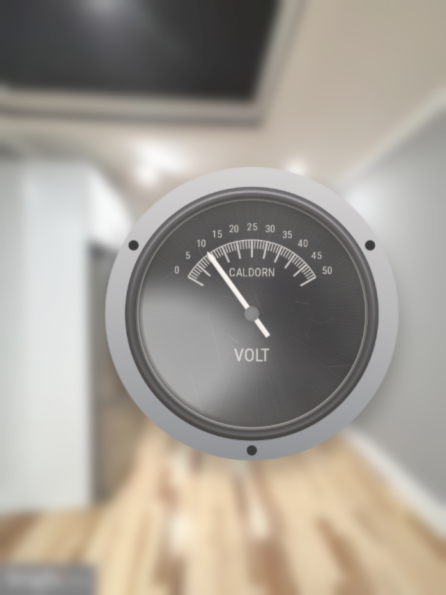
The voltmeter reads 10; V
